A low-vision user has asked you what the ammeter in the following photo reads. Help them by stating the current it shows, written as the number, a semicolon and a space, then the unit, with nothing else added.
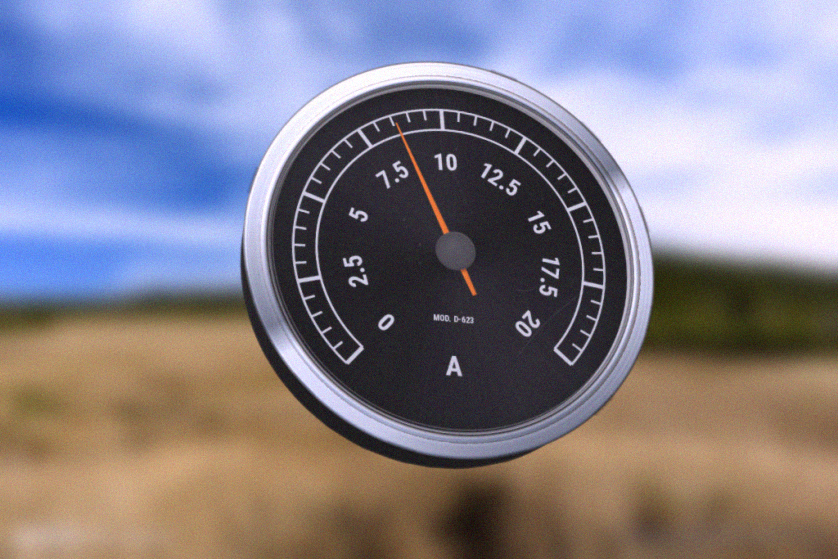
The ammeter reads 8.5; A
